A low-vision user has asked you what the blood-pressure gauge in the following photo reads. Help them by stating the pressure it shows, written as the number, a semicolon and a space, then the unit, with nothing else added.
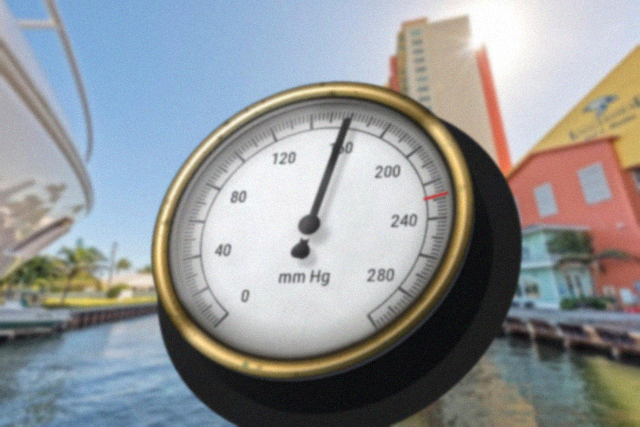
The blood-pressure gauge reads 160; mmHg
